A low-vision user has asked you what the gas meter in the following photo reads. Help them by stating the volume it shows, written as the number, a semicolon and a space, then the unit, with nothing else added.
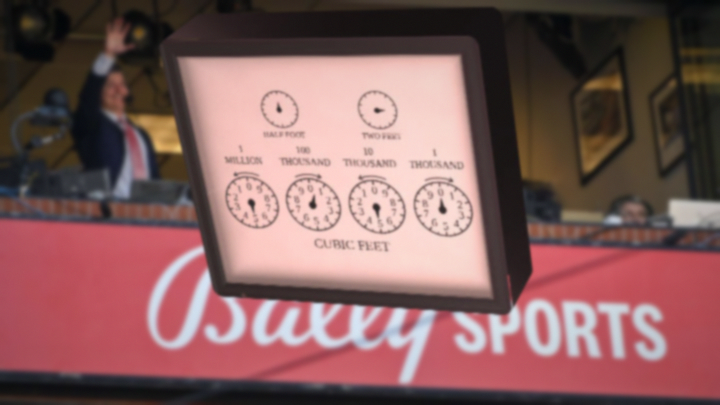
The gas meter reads 505000; ft³
